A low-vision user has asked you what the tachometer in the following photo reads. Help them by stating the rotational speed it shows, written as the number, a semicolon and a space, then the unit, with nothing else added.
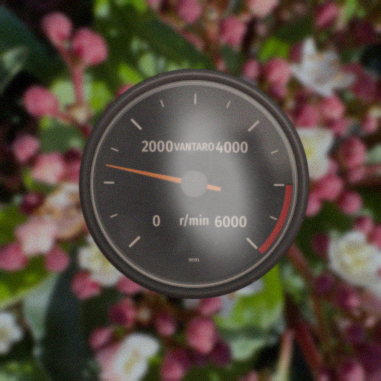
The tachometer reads 1250; rpm
